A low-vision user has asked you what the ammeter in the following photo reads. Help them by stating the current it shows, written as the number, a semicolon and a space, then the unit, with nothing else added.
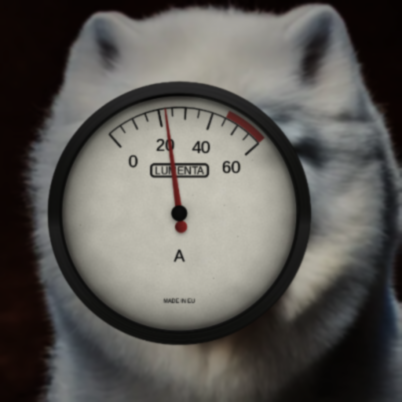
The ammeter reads 22.5; A
